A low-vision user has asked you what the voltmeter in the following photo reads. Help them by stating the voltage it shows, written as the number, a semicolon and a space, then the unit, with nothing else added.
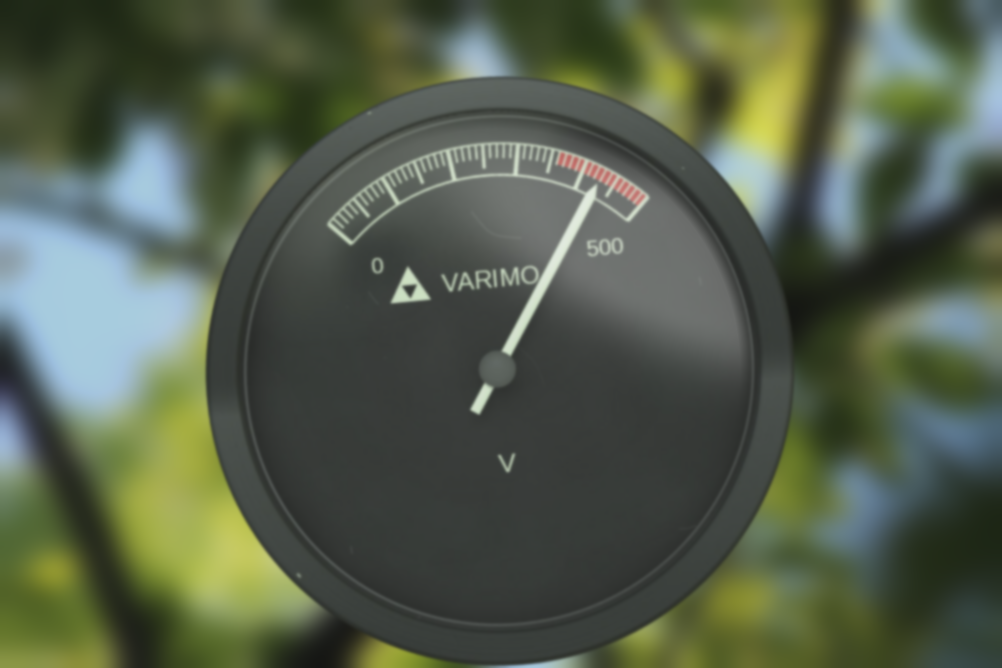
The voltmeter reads 430; V
